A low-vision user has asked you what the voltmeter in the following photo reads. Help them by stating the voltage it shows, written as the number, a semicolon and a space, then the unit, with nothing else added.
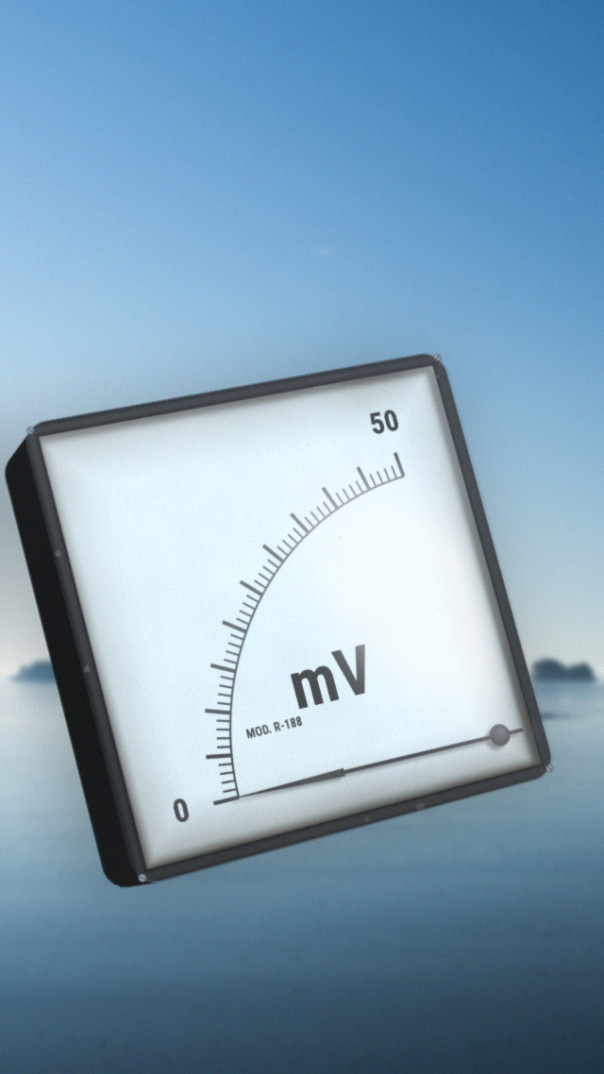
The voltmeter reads 0; mV
